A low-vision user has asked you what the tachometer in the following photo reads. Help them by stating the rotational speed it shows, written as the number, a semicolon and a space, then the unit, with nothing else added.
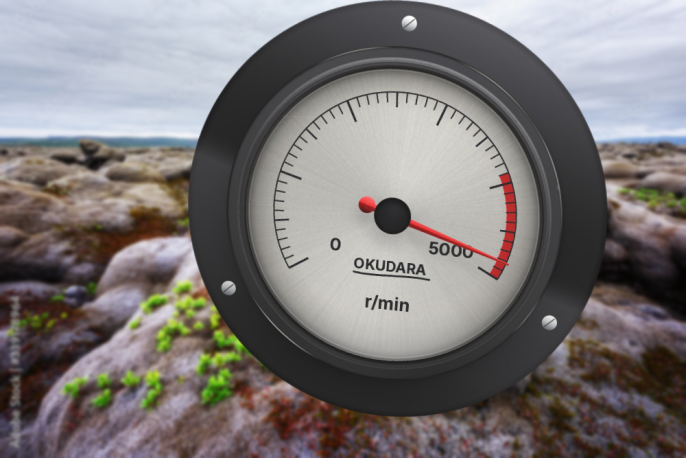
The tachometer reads 4800; rpm
